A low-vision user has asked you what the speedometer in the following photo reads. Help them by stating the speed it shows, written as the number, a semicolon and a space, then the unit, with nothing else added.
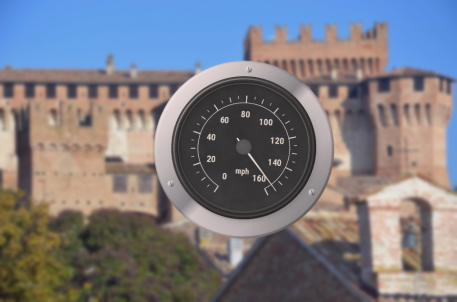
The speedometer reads 155; mph
